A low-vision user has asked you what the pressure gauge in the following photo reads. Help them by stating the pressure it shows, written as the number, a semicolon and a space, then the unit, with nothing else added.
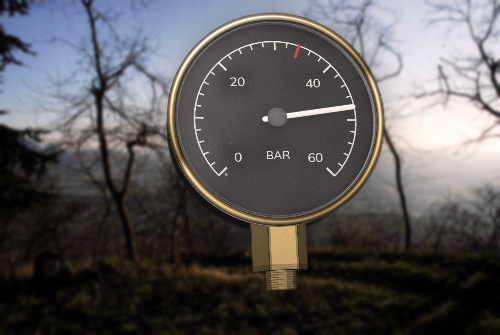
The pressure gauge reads 48; bar
